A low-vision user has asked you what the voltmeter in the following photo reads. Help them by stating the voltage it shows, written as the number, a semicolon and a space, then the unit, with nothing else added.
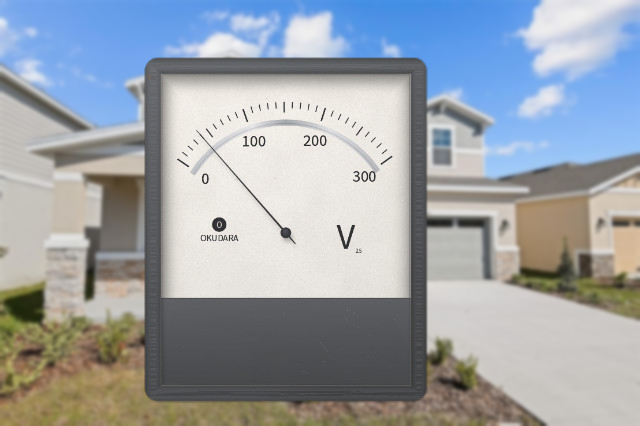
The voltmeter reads 40; V
